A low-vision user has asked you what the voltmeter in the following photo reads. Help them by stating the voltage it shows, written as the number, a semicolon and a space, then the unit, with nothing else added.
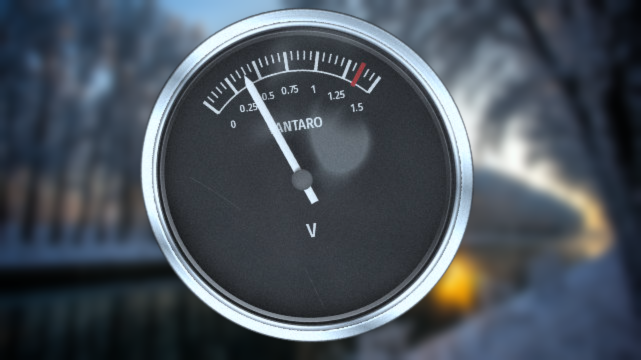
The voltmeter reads 0.4; V
